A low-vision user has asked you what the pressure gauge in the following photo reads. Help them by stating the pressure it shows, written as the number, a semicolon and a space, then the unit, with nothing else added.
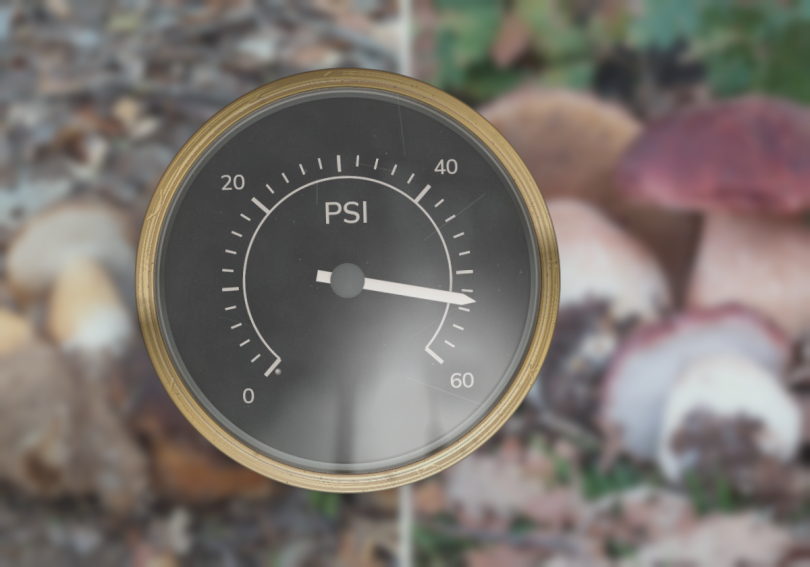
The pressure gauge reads 53; psi
